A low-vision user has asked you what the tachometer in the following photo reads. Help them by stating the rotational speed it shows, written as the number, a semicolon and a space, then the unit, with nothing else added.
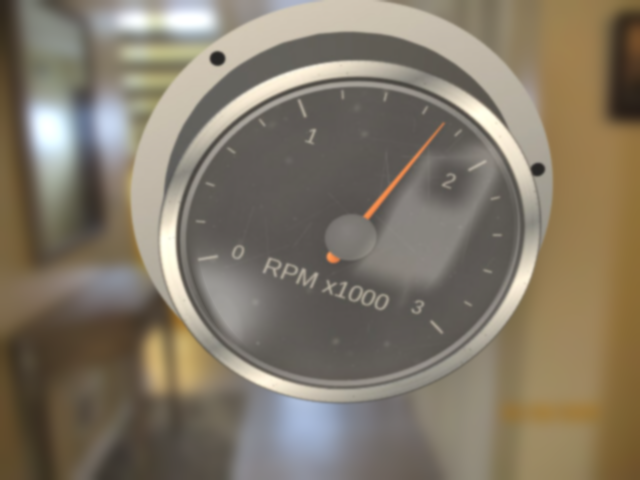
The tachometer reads 1700; rpm
